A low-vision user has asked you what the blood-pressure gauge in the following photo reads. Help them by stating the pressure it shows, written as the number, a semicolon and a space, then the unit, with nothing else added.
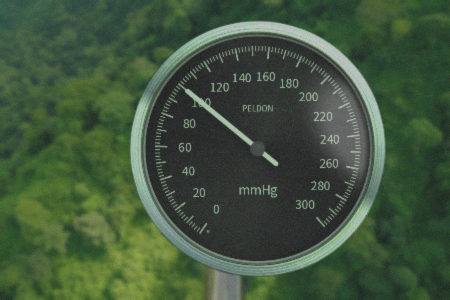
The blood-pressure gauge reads 100; mmHg
